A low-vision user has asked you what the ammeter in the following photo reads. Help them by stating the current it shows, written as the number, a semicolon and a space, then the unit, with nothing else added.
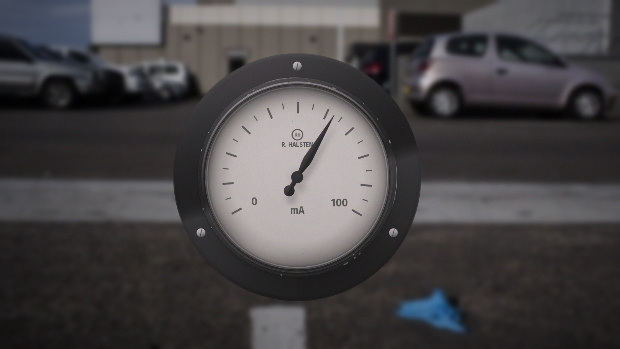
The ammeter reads 62.5; mA
